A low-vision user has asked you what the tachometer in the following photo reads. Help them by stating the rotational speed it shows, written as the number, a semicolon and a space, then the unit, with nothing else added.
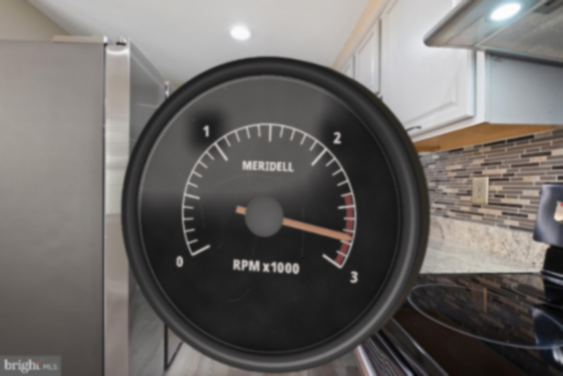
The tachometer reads 2750; rpm
